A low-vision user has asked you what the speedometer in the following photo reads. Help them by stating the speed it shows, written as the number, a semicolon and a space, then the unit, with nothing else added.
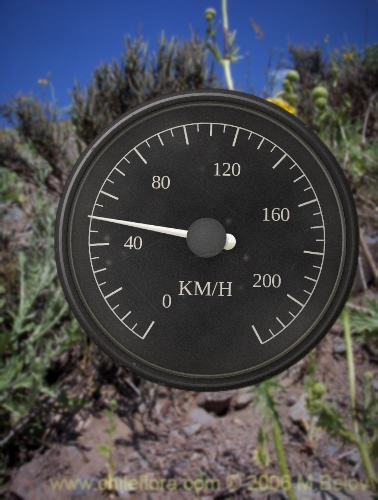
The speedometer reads 50; km/h
